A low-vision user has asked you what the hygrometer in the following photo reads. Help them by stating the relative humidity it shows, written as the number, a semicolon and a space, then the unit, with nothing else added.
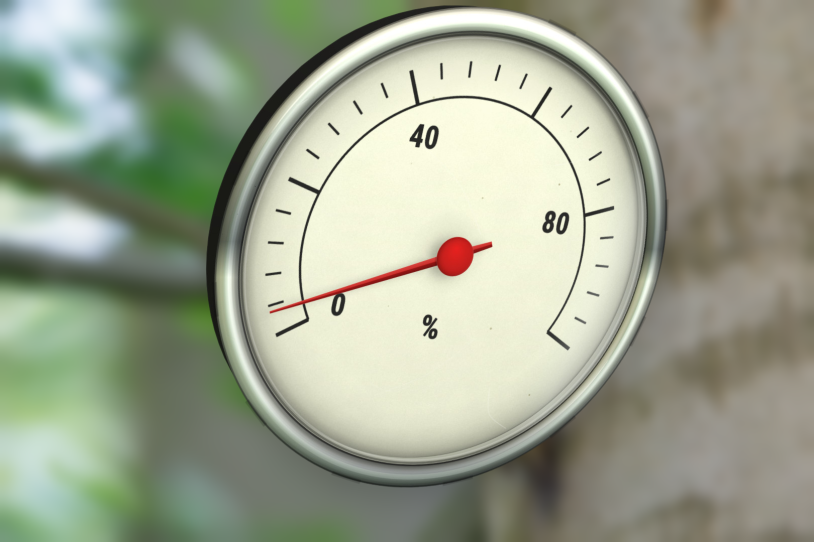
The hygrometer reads 4; %
